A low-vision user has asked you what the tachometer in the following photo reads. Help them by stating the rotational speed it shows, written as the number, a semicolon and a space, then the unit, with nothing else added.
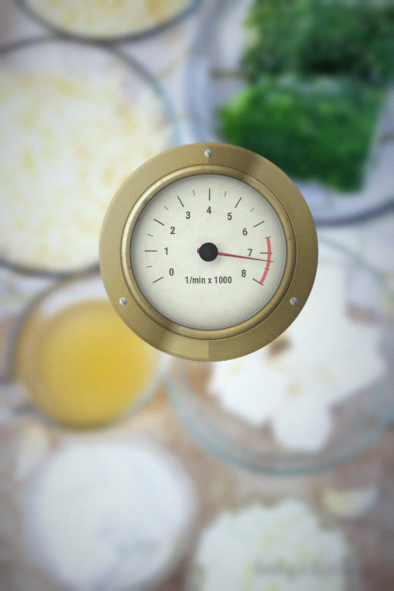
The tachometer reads 7250; rpm
